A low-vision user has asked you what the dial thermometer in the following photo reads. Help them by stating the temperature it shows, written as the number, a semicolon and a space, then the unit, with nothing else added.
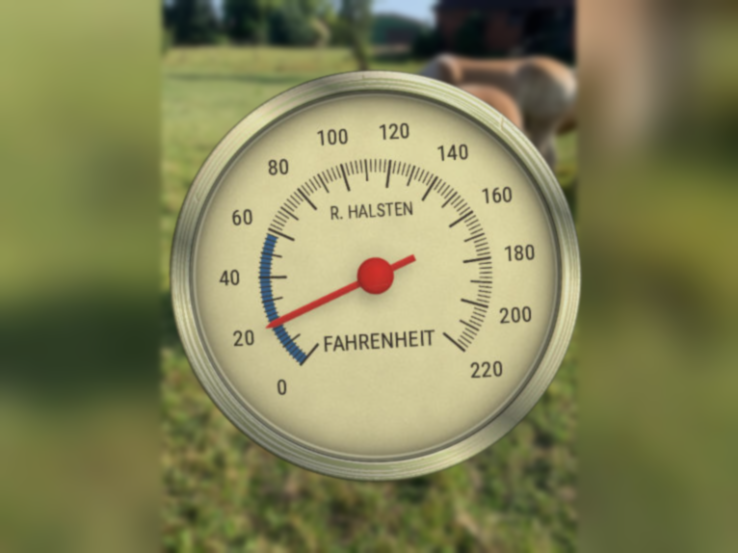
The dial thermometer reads 20; °F
